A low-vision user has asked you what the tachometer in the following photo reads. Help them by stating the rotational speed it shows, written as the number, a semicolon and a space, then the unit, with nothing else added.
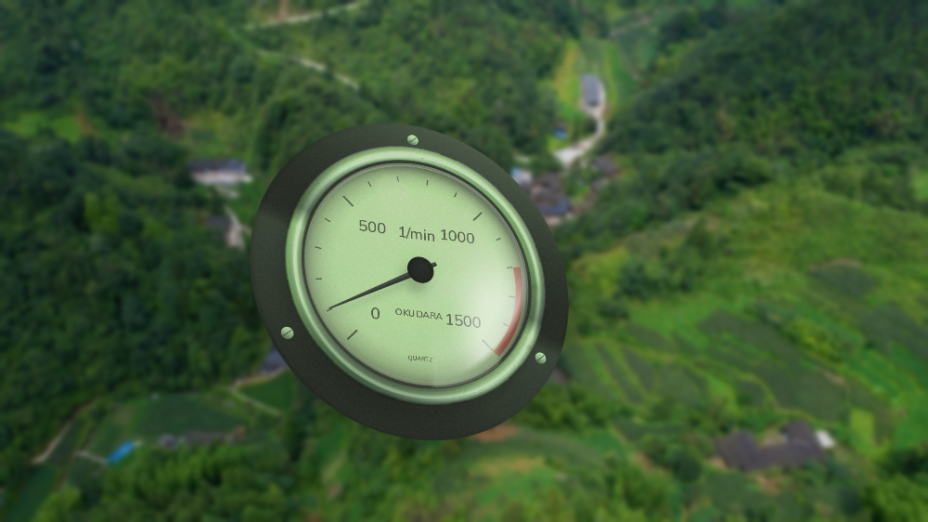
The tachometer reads 100; rpm
